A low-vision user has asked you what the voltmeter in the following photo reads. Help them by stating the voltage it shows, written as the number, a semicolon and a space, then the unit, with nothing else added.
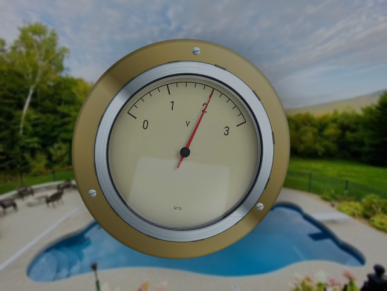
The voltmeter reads 2; V
